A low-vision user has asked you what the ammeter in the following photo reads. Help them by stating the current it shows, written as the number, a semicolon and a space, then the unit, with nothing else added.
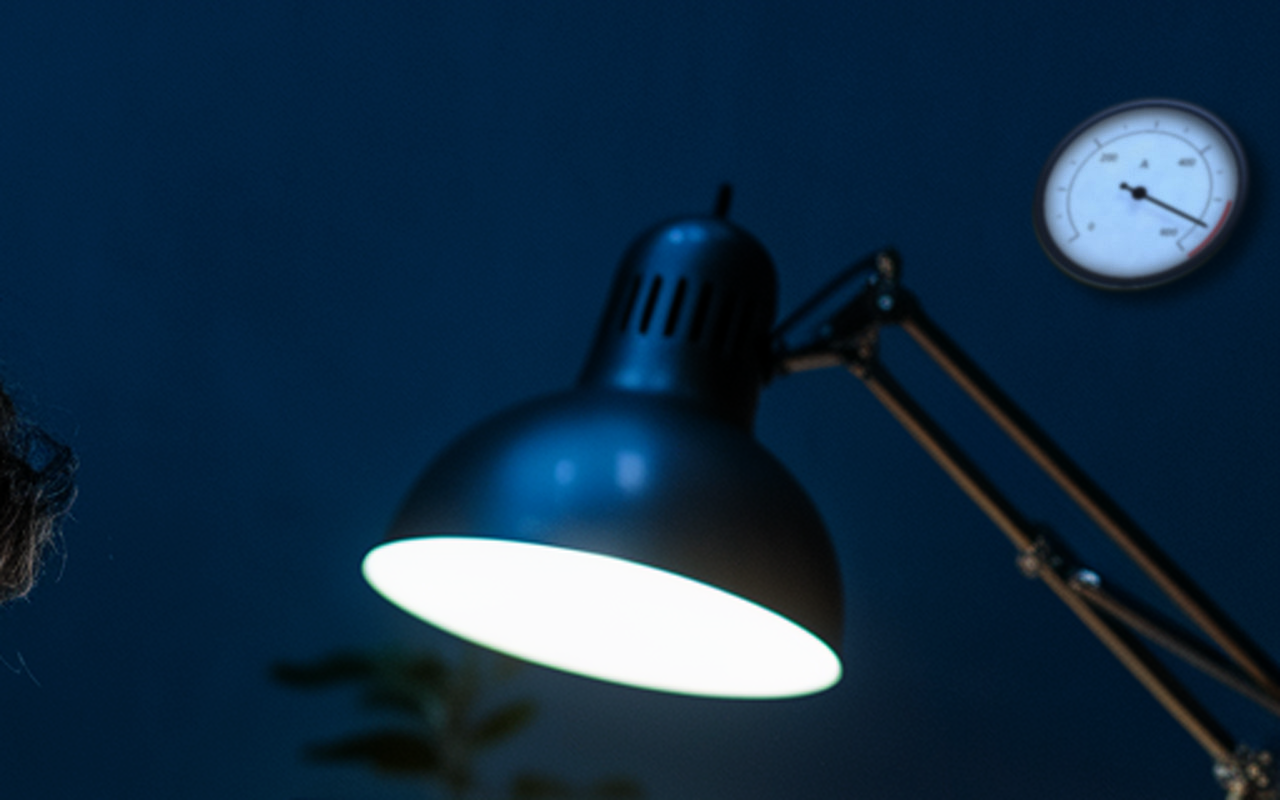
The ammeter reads 550; A
